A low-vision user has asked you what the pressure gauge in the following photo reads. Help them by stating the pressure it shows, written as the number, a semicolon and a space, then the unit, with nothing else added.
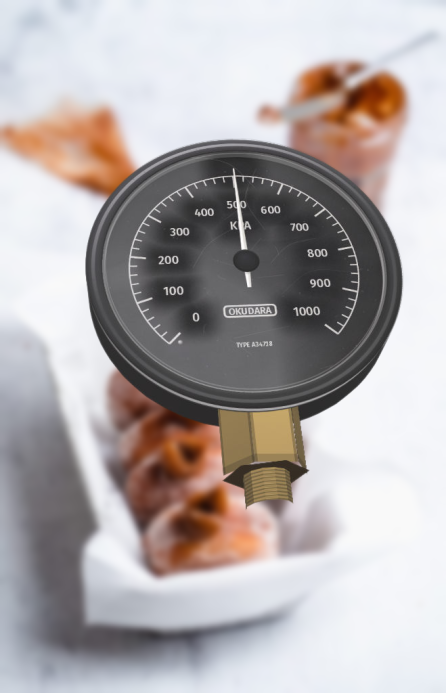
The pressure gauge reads 500; kPa
